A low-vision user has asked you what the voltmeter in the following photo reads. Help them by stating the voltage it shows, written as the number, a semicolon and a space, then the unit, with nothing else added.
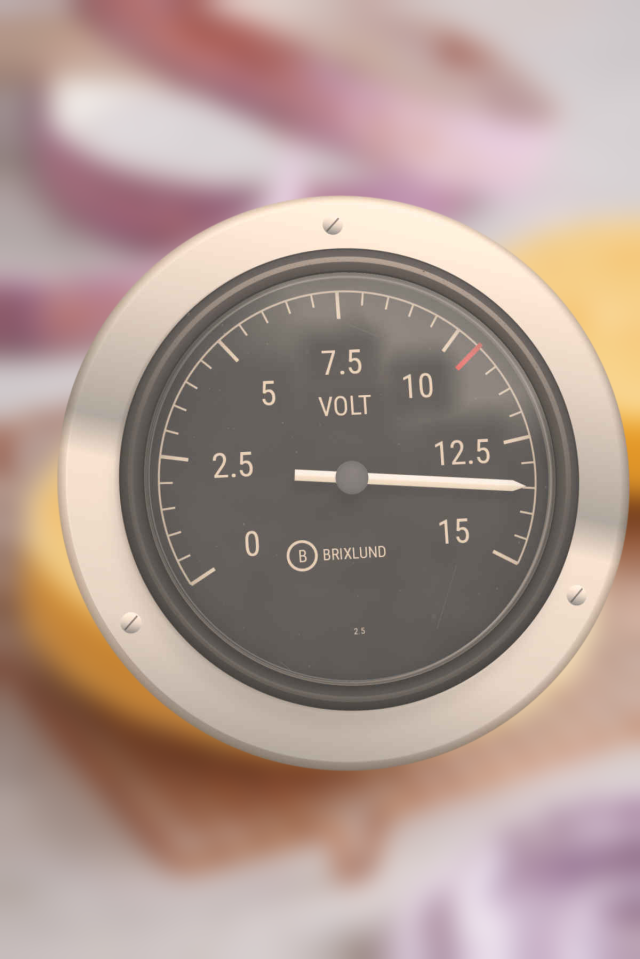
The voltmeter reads 13.5; V
